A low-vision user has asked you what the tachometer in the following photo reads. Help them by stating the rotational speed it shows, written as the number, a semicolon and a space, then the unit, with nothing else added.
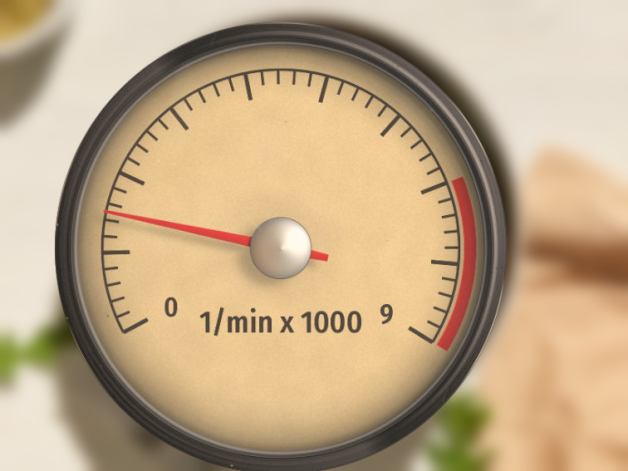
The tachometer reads 1500; rpm
